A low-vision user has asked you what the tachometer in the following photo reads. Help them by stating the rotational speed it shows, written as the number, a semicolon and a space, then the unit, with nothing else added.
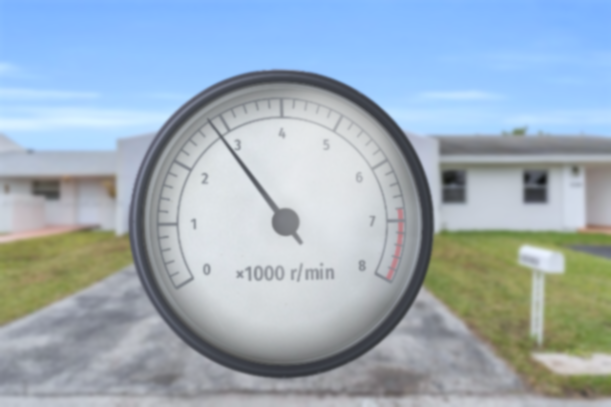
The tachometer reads 2800; rpm
